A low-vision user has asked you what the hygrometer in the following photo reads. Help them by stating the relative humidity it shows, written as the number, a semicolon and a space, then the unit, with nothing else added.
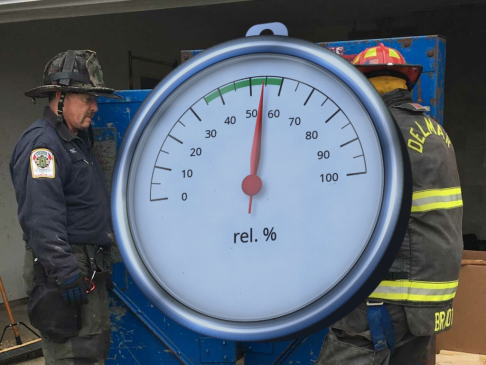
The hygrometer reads 55; %
